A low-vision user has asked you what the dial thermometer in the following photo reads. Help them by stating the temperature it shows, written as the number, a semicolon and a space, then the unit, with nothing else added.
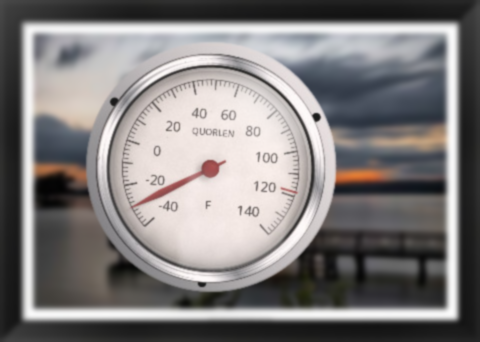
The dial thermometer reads -30; °F
